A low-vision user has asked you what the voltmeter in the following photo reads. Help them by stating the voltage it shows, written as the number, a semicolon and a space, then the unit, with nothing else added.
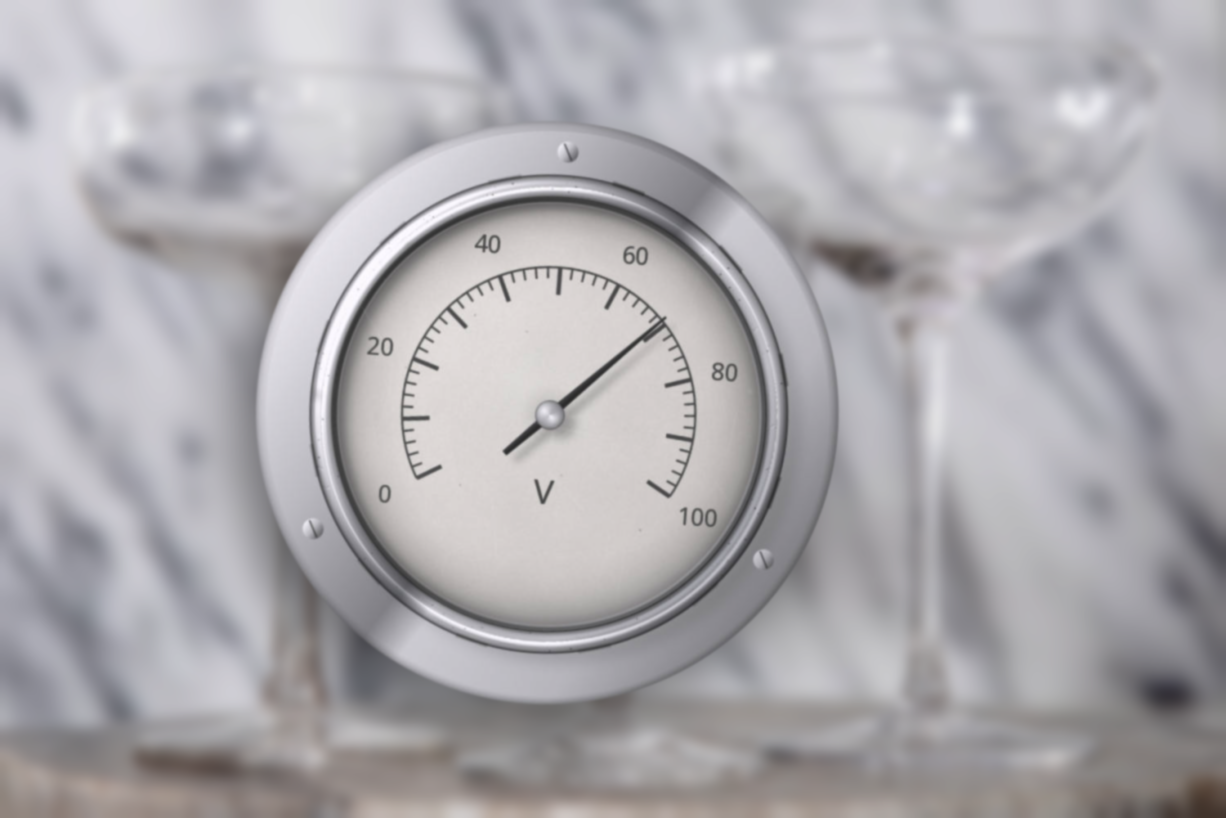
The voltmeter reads 69; V
